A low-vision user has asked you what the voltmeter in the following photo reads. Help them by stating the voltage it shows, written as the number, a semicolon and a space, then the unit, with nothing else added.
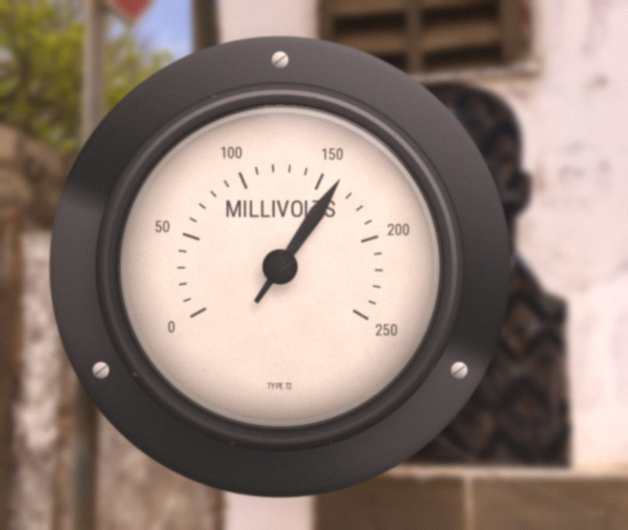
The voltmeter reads 160; mV
